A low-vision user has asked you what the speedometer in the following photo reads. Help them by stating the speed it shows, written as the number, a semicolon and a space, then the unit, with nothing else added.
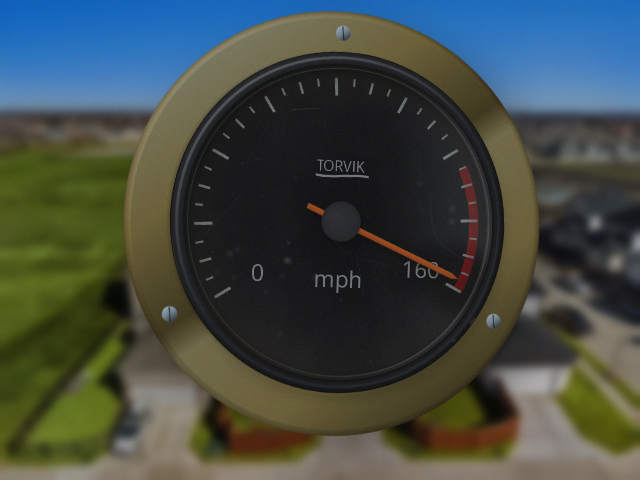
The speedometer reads 157.5; mph
